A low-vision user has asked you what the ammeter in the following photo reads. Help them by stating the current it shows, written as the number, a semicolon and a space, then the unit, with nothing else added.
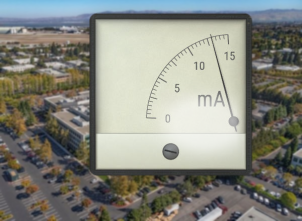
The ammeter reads 13; mA
